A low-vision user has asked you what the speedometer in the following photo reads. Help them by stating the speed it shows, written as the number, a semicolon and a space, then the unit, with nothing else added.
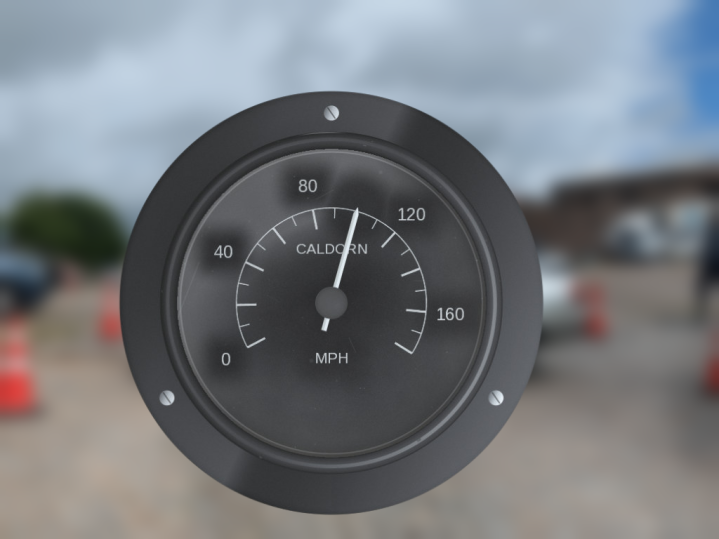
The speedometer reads 100; mph
